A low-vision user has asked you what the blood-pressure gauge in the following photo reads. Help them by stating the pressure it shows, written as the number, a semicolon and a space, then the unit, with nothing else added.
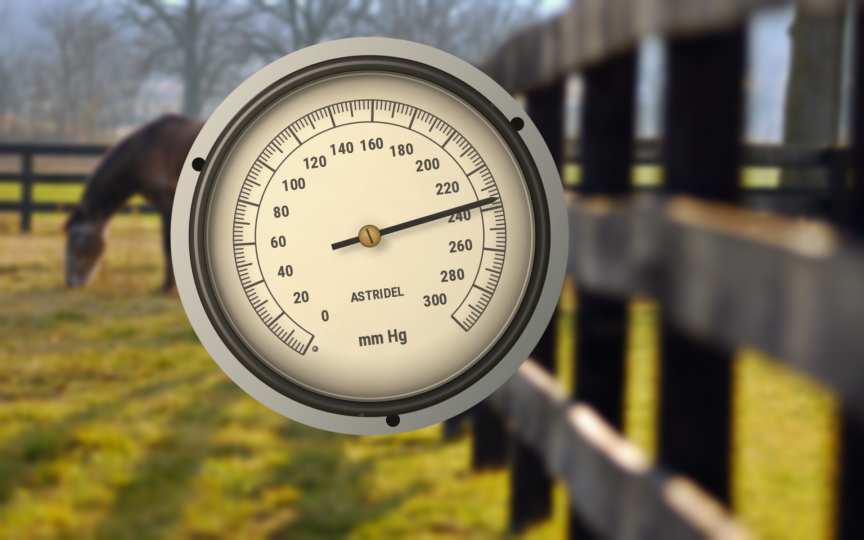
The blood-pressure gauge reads 236; mmHg
